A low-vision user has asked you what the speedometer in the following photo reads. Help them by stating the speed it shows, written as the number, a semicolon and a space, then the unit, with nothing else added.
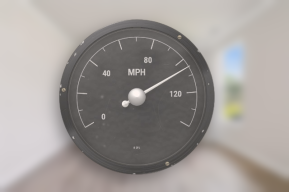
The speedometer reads 105; mph
